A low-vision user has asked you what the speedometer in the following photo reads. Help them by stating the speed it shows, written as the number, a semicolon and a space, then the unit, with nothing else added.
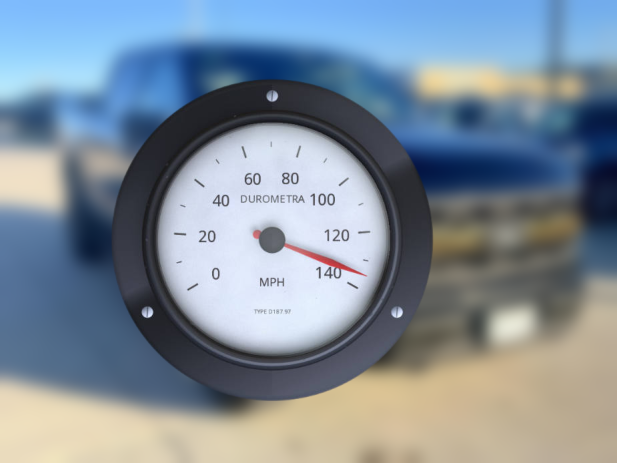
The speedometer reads 135; mph
